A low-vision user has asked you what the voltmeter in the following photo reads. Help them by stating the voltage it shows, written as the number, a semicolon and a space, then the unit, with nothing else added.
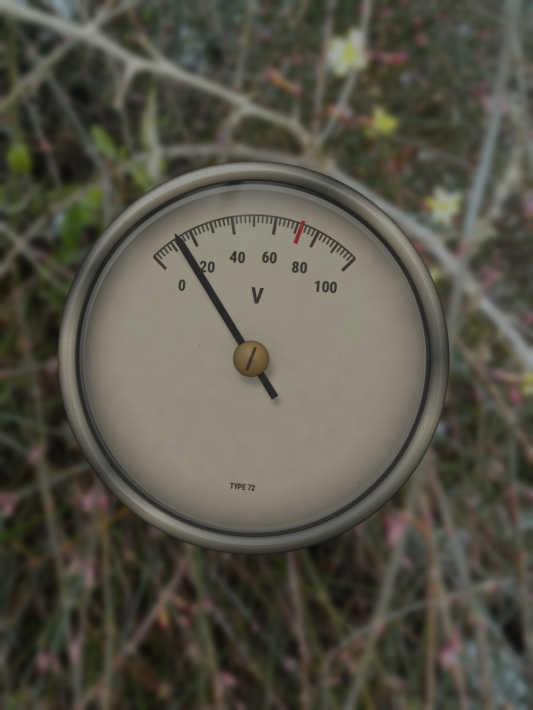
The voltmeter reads 14; V
